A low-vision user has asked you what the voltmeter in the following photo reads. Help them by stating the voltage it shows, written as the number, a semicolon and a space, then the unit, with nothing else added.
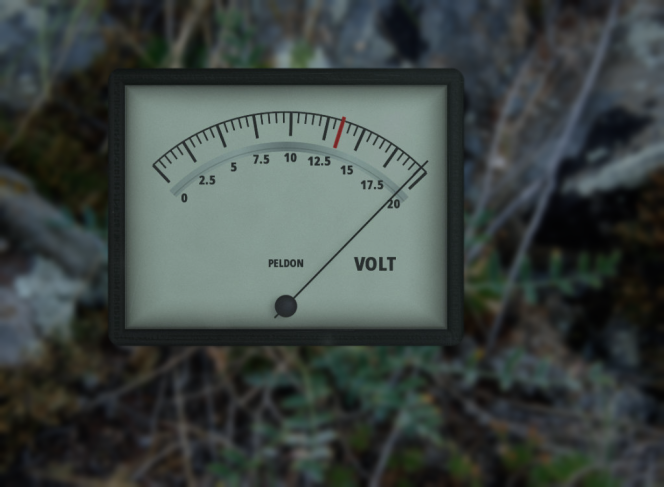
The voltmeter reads 19.5; V
